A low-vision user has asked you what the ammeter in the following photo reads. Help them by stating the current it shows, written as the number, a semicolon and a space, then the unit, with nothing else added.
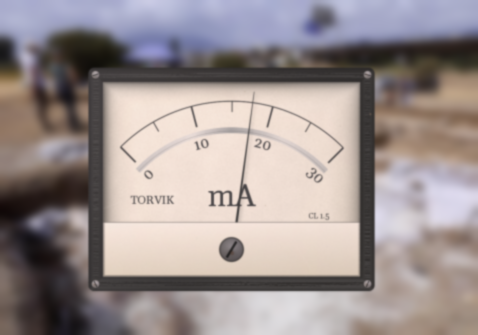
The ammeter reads 17.5; mA
